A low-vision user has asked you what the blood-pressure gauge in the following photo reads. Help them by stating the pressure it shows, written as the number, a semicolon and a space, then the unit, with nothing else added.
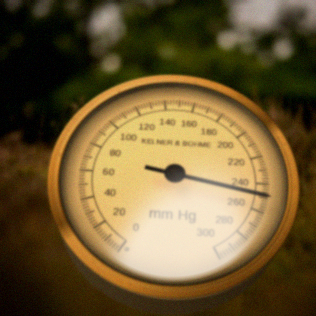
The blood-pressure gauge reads 250; mmHg
